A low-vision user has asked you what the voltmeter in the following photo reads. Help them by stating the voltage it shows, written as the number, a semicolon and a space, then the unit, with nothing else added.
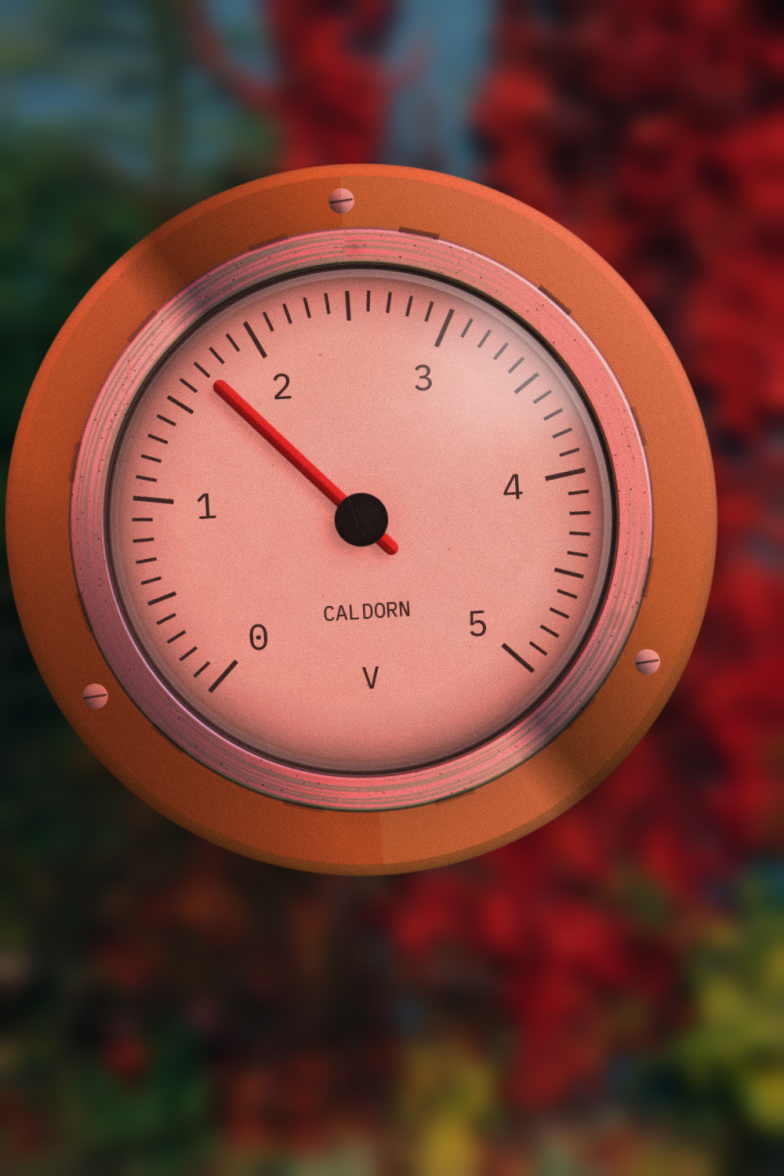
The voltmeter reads 1.7; V
